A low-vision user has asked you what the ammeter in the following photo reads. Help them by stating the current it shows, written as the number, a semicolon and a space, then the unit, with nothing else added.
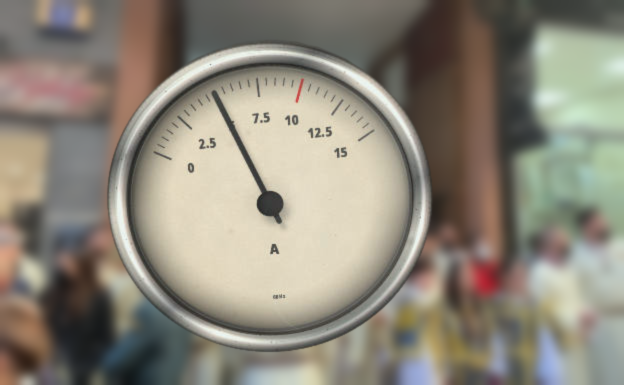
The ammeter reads 5; A
